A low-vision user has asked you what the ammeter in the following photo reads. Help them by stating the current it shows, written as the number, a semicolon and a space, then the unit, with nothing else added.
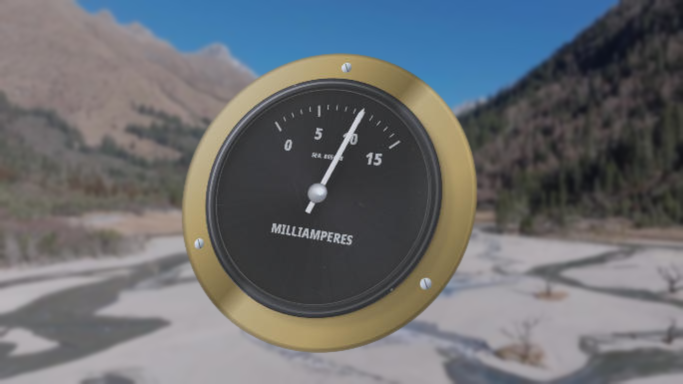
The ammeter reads 10; mA
